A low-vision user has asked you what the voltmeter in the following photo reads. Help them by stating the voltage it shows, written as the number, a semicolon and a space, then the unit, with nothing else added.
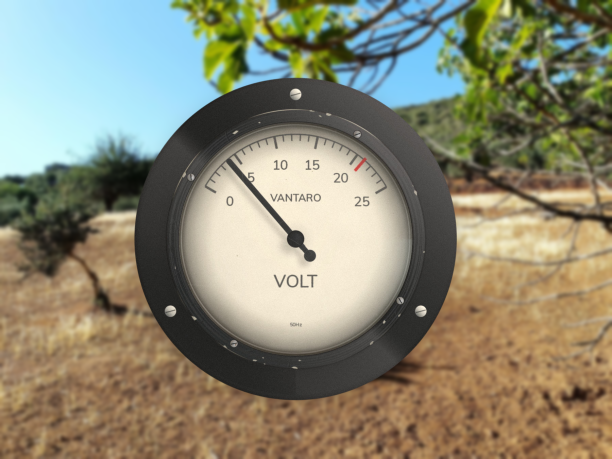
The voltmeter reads 4; V
